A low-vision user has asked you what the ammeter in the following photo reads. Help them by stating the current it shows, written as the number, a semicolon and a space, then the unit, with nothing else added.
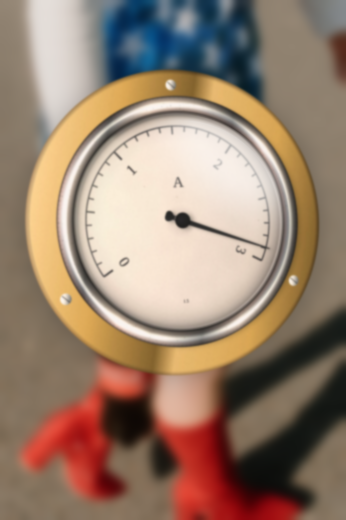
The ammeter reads 2.9; A
